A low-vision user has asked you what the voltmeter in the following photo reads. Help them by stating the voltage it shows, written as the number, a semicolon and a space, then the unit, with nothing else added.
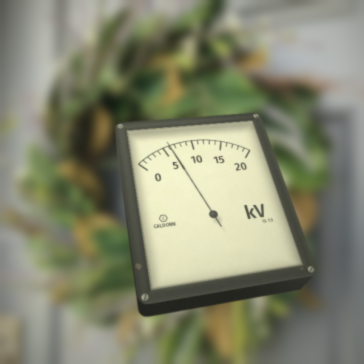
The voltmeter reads 6; kV
